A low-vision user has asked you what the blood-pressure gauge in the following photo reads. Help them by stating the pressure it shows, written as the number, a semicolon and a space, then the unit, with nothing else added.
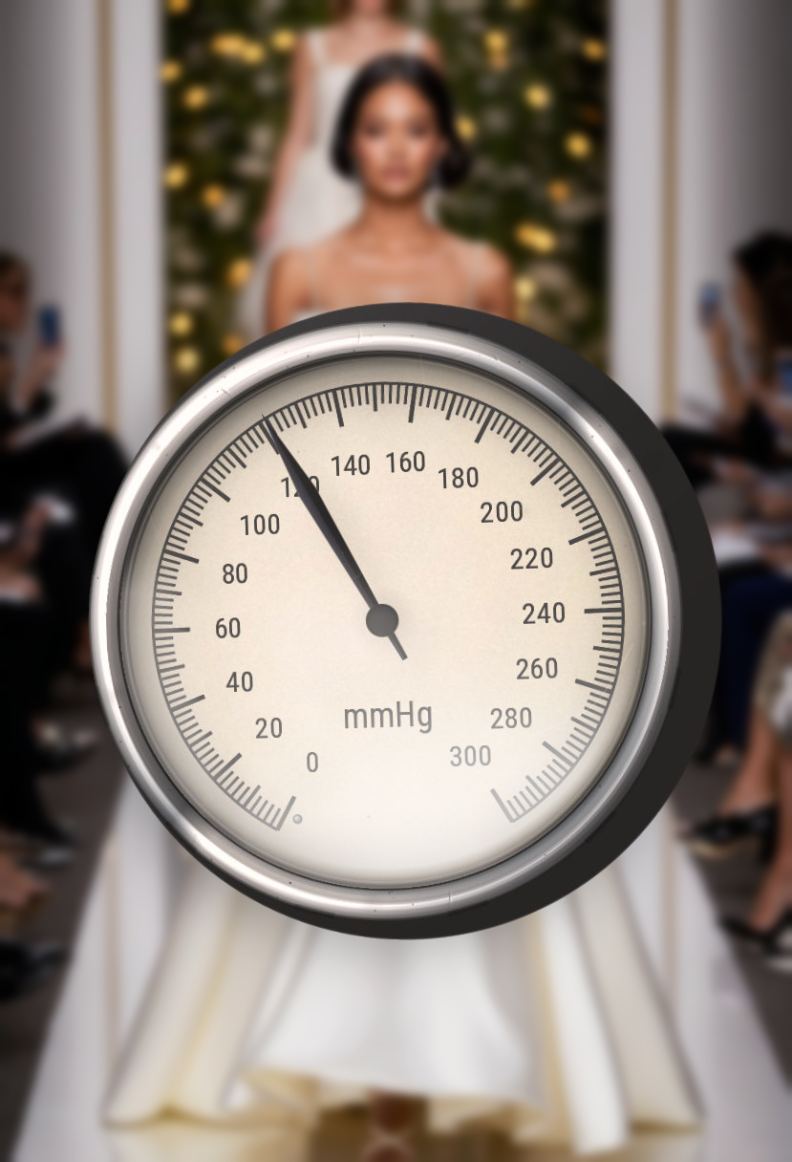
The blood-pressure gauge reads 122; mmHg
